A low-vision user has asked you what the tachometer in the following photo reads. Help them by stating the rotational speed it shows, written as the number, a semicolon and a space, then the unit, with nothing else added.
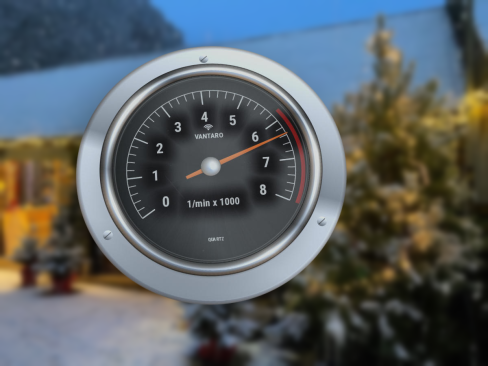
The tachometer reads 6400; rpm
